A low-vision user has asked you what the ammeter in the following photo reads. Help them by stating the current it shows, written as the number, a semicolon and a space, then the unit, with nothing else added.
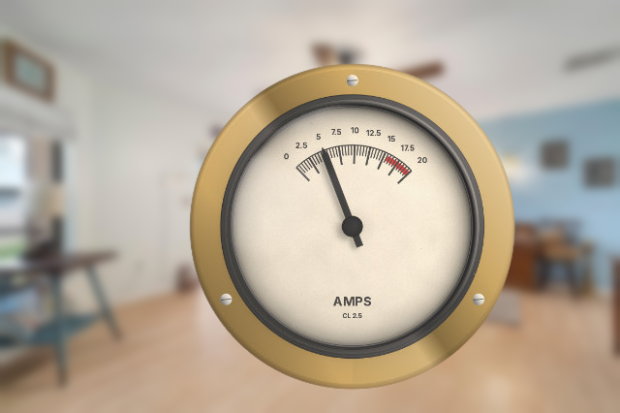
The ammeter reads 5; A
